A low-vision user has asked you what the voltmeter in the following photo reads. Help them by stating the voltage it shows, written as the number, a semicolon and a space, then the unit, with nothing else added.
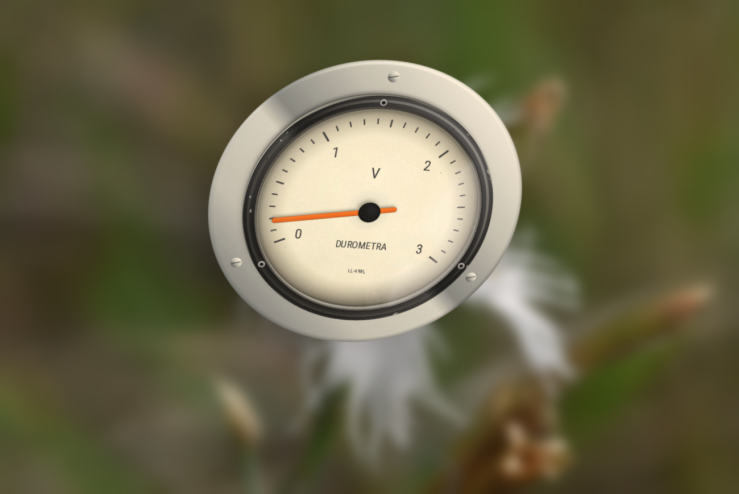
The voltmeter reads 0.2; V
